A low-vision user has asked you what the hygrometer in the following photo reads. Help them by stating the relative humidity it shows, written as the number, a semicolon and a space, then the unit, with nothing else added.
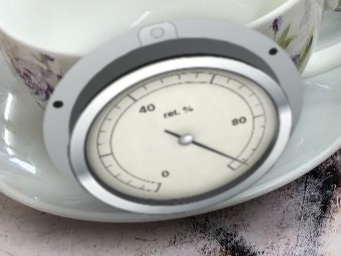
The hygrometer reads 96; %
